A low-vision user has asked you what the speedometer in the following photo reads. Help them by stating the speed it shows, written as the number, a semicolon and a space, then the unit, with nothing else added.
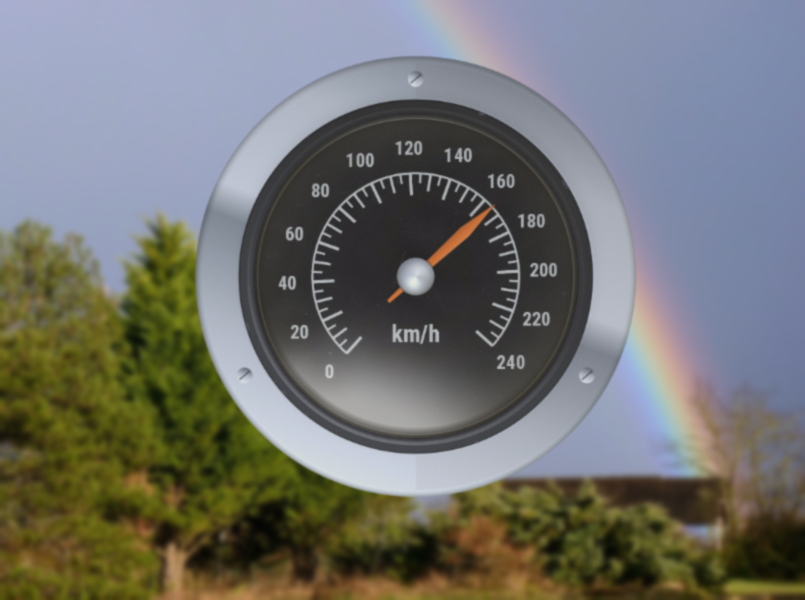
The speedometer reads 165; km/h
